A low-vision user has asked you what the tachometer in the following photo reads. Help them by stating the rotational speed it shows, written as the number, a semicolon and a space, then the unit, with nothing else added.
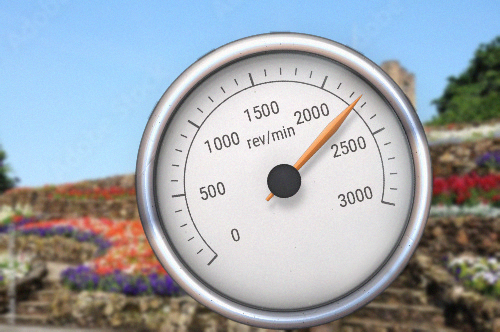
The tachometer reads 2250; rpm
